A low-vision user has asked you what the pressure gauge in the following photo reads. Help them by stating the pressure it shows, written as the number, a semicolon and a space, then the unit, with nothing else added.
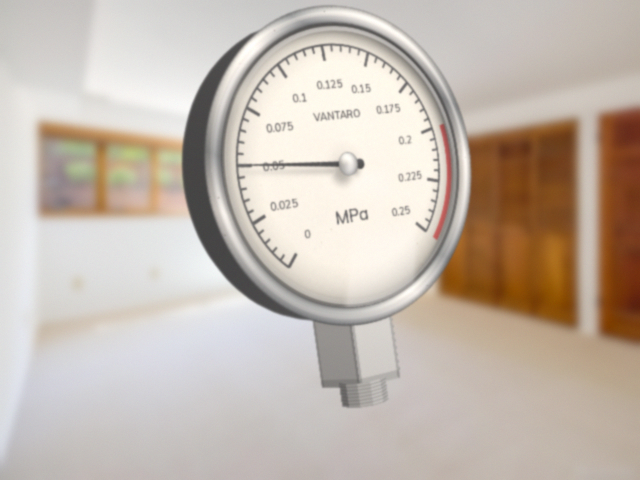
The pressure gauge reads 0.05; MPa
